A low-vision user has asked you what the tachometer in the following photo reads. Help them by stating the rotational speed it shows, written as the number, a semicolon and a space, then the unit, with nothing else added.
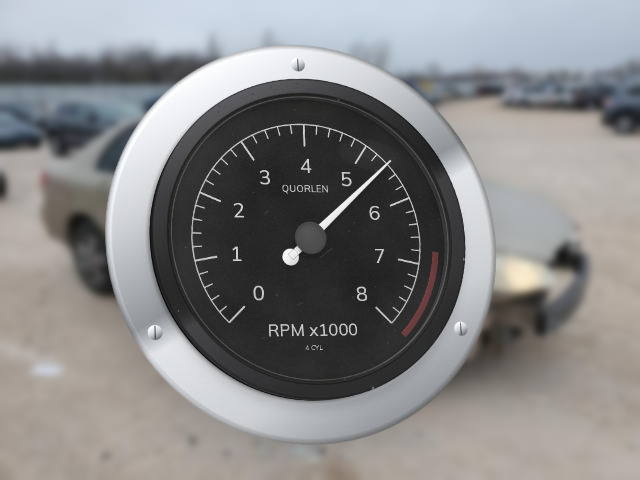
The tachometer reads 5400; rpm
